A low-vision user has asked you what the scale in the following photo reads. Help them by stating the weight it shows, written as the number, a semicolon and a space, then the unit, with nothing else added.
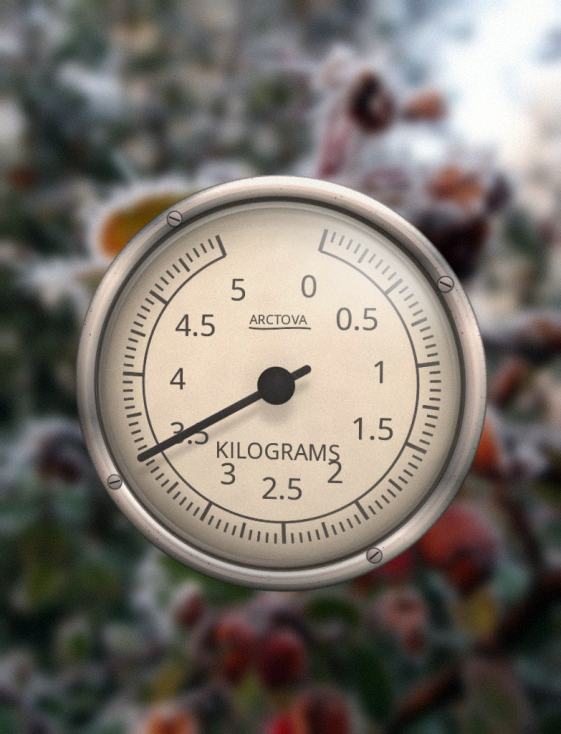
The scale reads 3.5; kg
